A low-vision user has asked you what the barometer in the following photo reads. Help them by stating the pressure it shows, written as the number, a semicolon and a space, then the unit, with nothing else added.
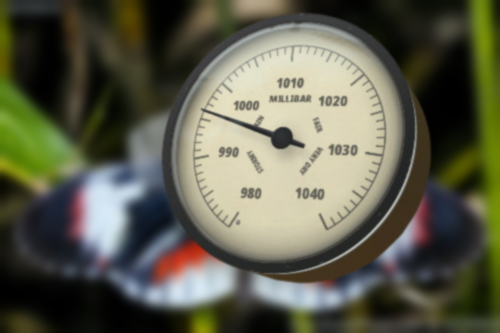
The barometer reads 996; mbar
